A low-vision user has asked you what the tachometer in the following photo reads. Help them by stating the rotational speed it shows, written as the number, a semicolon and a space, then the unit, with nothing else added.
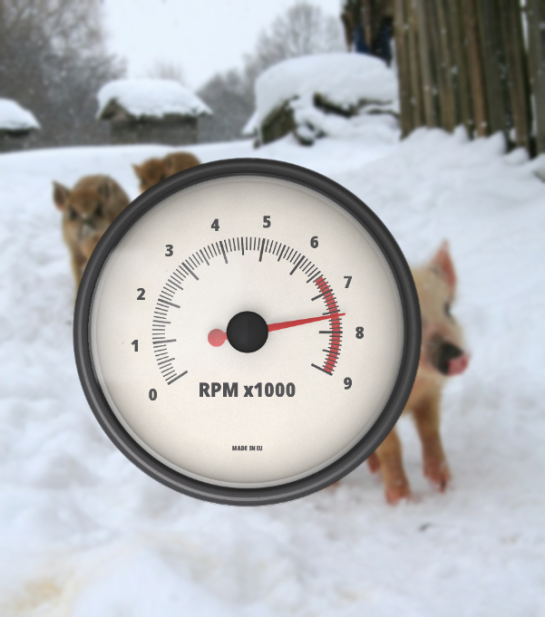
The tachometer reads 7600; rpm
